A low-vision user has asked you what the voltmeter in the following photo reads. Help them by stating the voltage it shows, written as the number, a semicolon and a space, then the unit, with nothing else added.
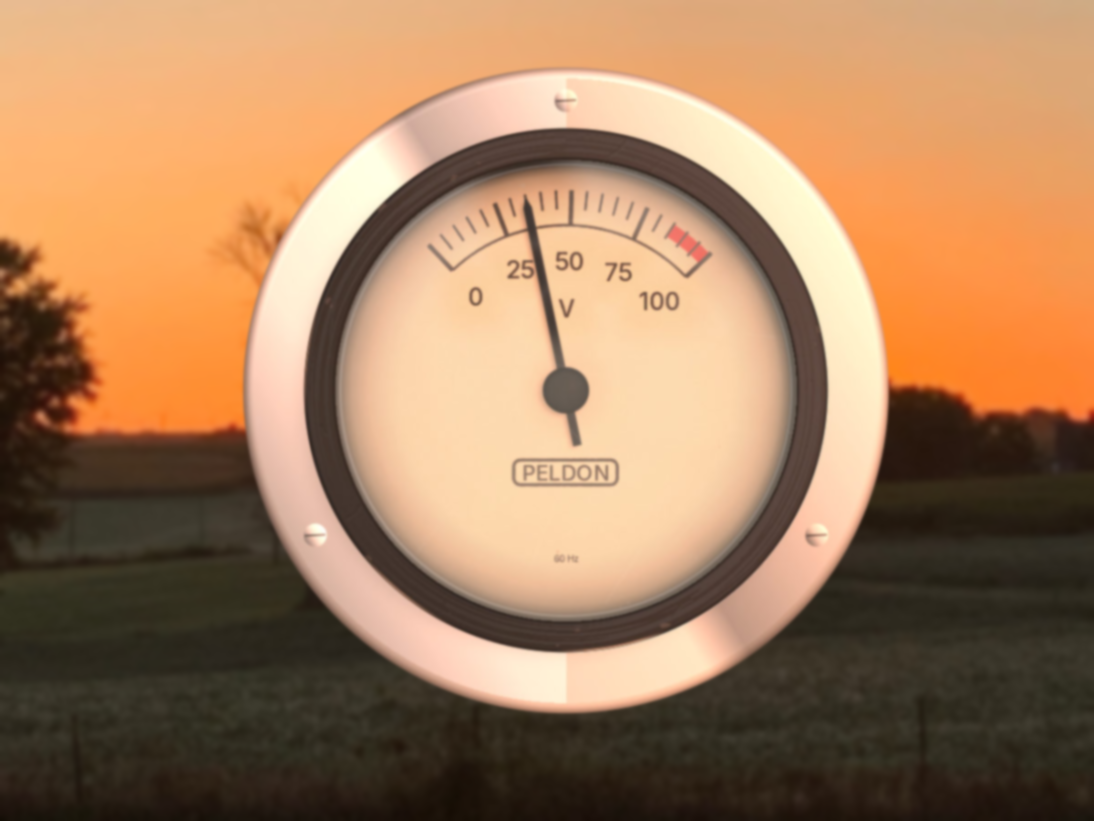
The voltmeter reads 35; V
